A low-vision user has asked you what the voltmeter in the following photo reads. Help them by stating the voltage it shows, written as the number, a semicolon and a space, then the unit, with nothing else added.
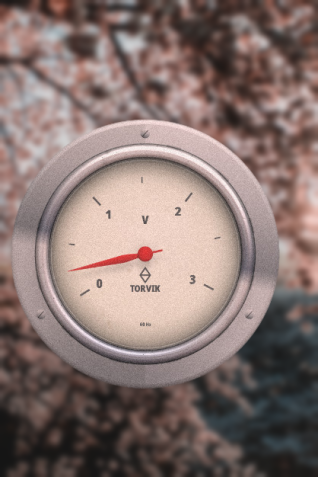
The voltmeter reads 0.25; V
